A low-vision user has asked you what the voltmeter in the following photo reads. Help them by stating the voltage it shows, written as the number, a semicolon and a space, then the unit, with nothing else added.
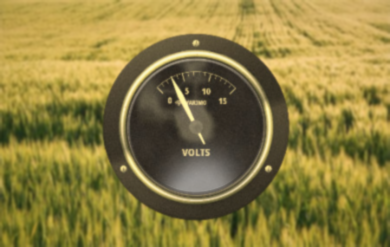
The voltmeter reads 3; V
